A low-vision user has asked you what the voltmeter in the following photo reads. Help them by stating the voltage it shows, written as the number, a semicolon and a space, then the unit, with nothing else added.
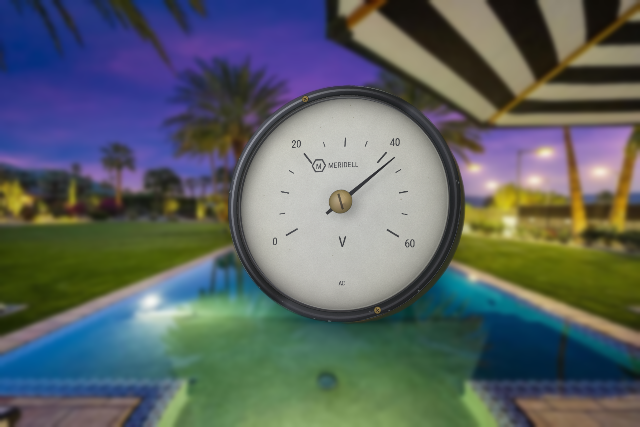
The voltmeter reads 42.5; V
